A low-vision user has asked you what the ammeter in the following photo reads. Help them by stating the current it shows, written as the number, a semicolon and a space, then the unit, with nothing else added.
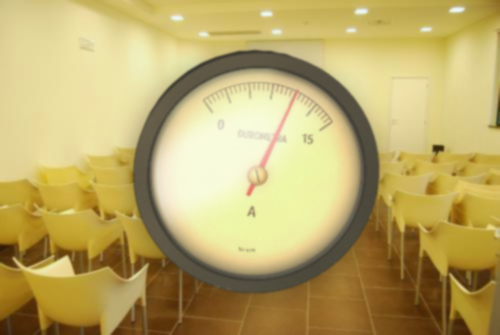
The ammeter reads 10; A
